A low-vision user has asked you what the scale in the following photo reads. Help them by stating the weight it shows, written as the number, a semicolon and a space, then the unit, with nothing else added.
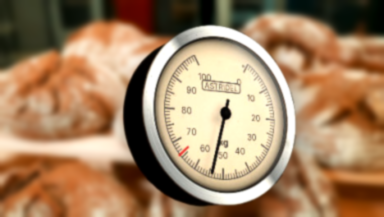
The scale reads 55; kg
